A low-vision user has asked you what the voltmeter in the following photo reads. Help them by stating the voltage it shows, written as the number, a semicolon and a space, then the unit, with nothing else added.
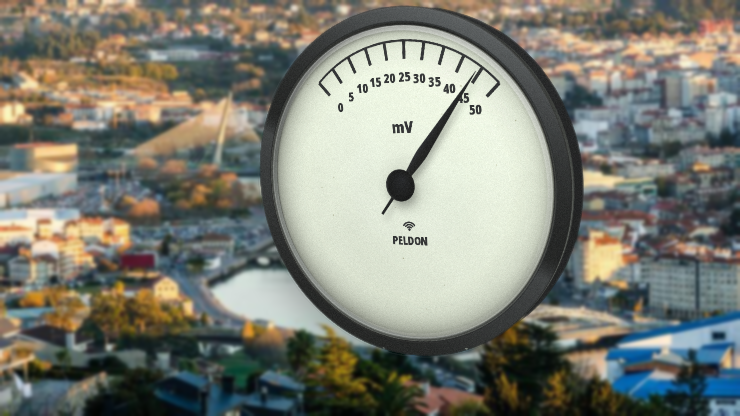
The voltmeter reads 45; mV
